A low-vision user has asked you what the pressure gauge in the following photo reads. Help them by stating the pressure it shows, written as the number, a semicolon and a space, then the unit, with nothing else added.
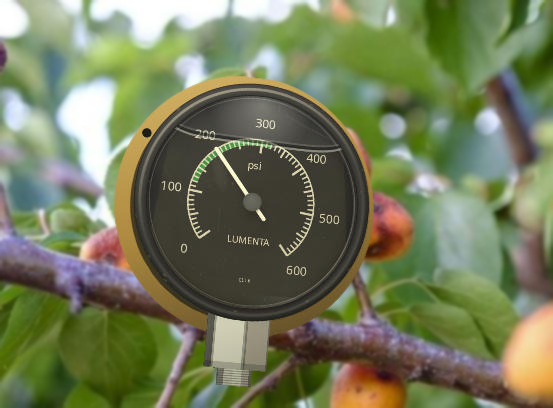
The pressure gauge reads 200; psi
